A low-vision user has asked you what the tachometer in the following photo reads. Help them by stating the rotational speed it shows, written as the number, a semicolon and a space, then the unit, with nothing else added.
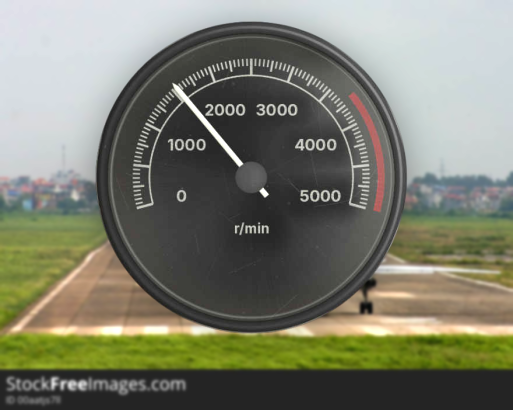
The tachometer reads 1550; rpm
